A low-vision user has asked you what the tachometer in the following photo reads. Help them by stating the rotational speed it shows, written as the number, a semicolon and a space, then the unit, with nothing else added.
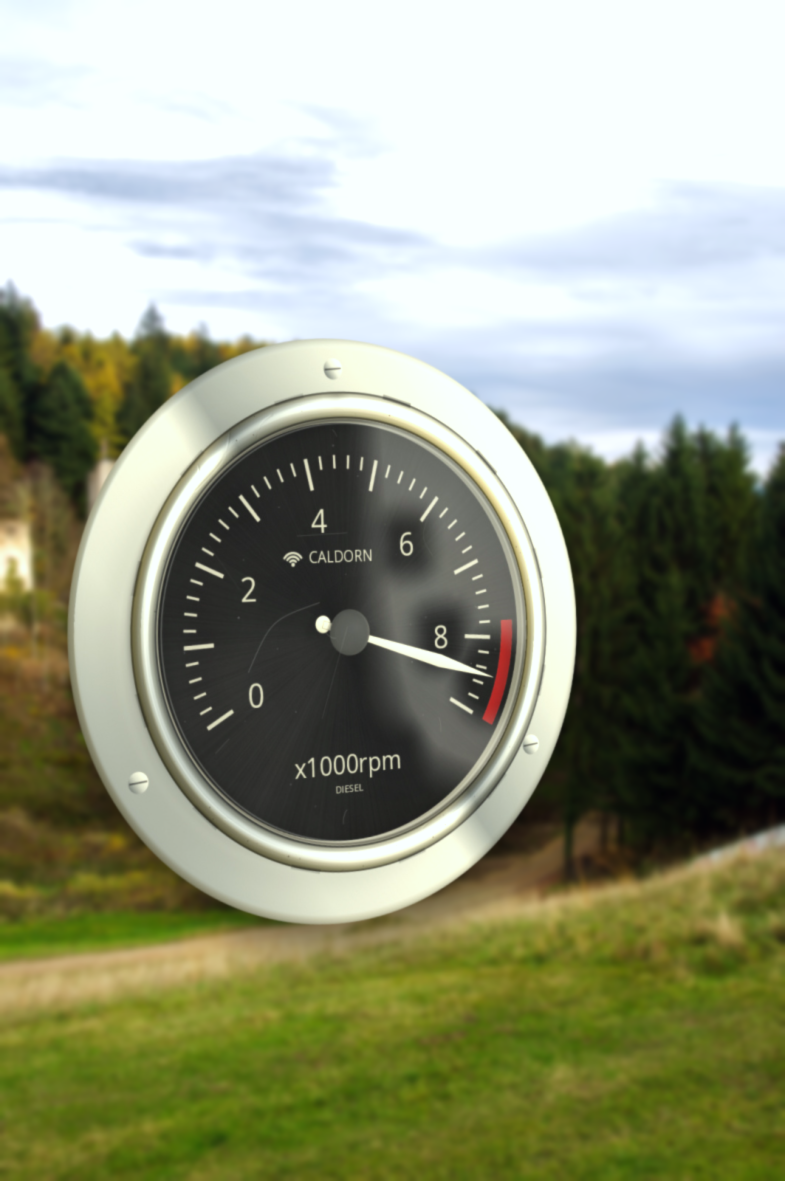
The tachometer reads 8500; rpm
